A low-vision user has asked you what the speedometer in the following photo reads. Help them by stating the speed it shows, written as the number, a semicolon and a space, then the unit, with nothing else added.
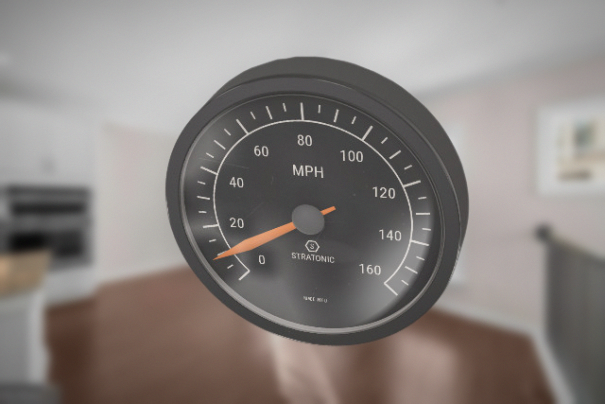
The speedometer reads 10; mph
